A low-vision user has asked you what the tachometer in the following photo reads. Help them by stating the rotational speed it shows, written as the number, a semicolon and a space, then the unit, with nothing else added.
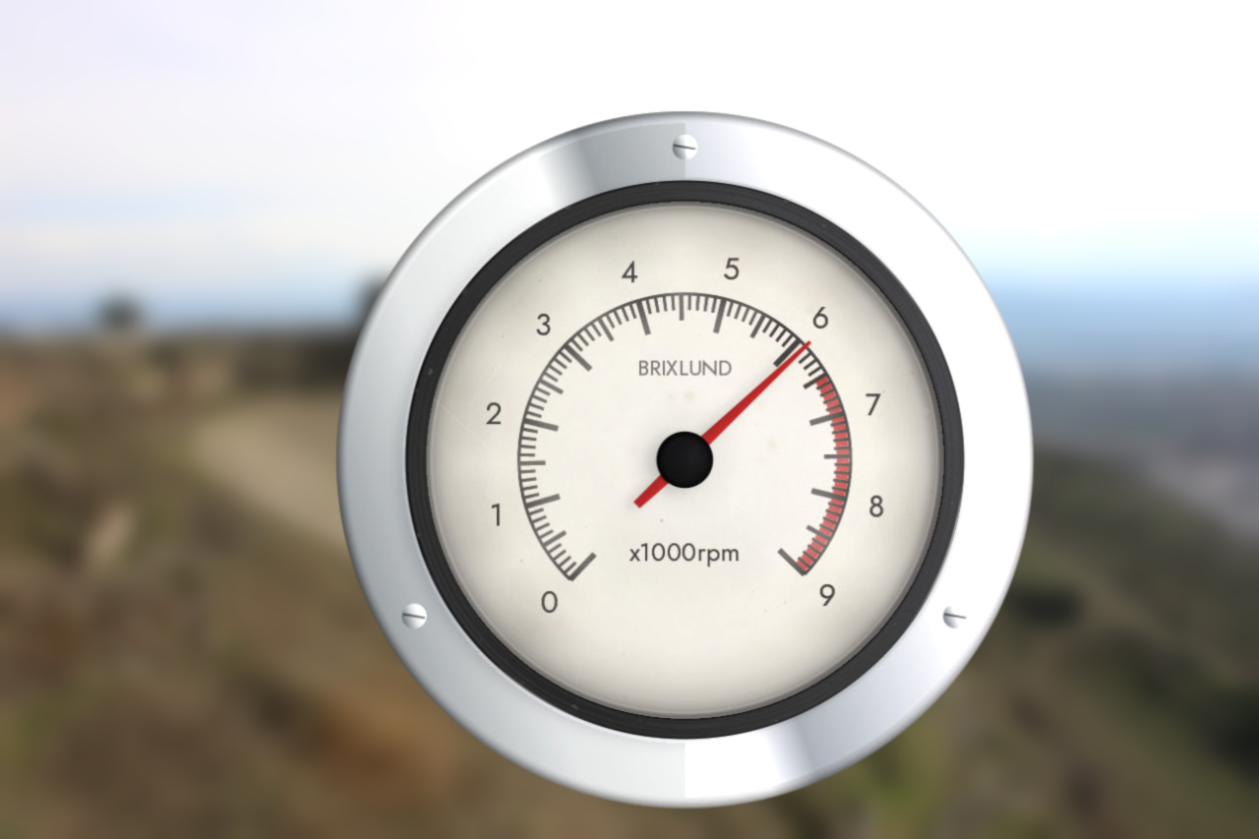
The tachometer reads 6100; rpm
